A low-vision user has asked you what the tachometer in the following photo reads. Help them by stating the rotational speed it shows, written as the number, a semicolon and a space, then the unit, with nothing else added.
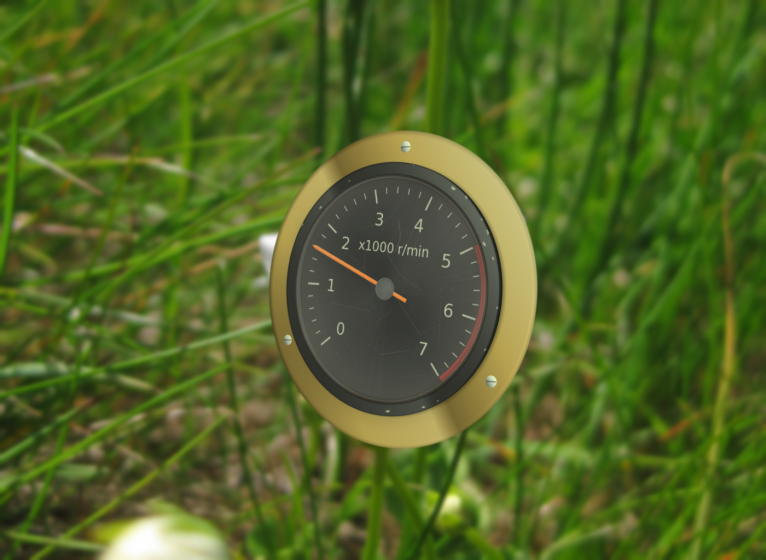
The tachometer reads 1600; rpm
